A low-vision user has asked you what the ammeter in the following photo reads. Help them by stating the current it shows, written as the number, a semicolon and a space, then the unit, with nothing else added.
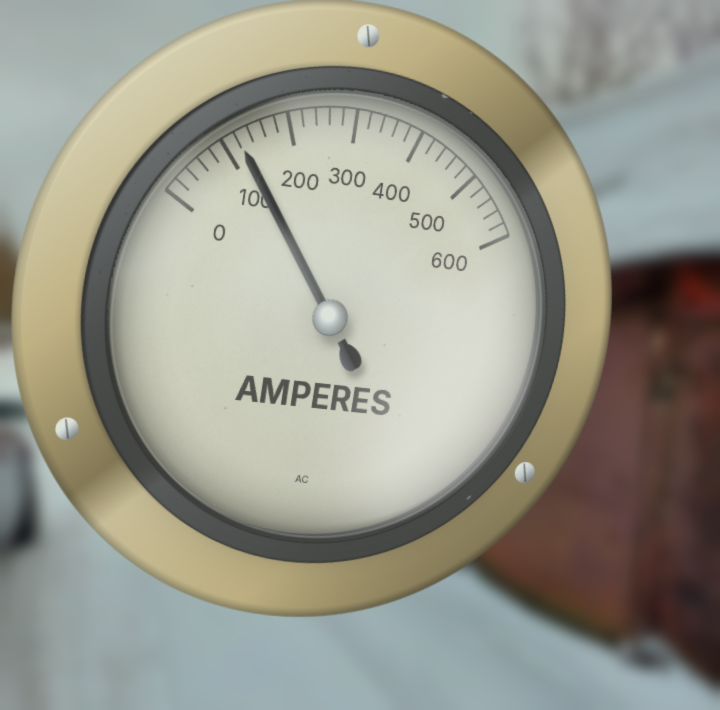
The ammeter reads 120; A
